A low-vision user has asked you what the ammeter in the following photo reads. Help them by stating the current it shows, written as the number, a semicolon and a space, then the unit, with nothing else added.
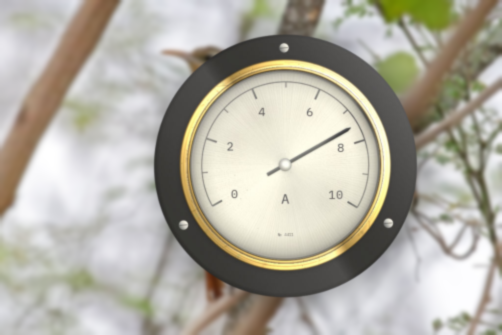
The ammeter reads 7.5; A
